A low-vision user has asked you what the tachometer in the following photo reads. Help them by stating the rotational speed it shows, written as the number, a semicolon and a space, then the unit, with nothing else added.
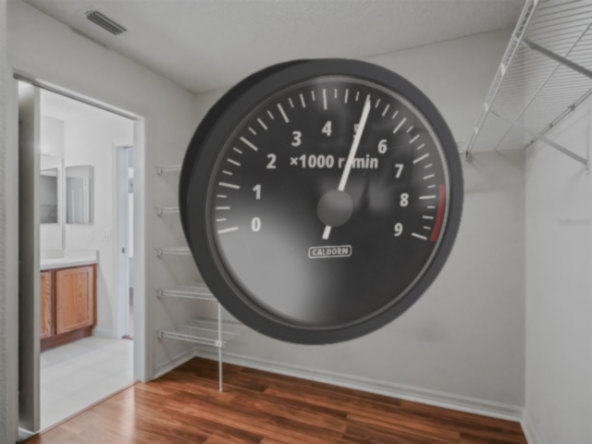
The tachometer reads 5000; rpm
